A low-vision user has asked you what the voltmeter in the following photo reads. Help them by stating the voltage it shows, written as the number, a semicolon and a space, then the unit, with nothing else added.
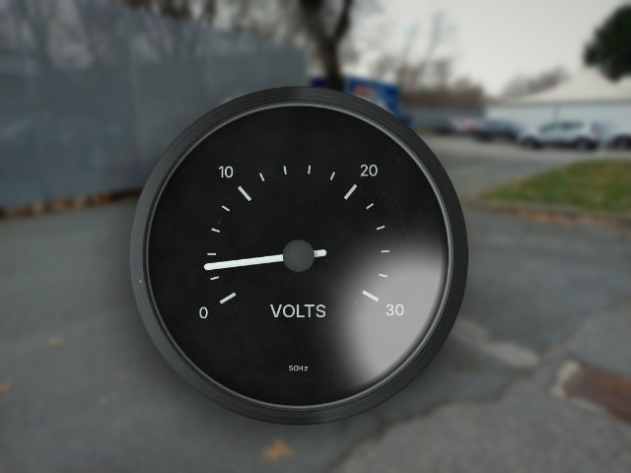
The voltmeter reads 3; V
